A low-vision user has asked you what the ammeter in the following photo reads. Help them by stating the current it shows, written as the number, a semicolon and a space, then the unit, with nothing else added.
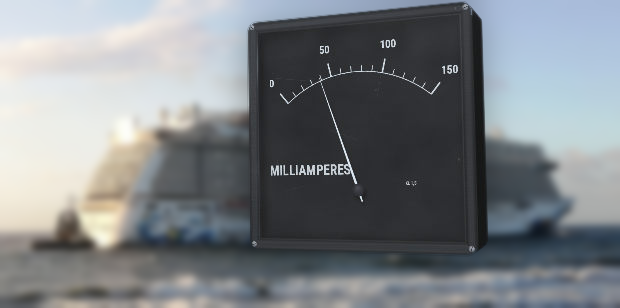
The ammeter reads 40; mA
